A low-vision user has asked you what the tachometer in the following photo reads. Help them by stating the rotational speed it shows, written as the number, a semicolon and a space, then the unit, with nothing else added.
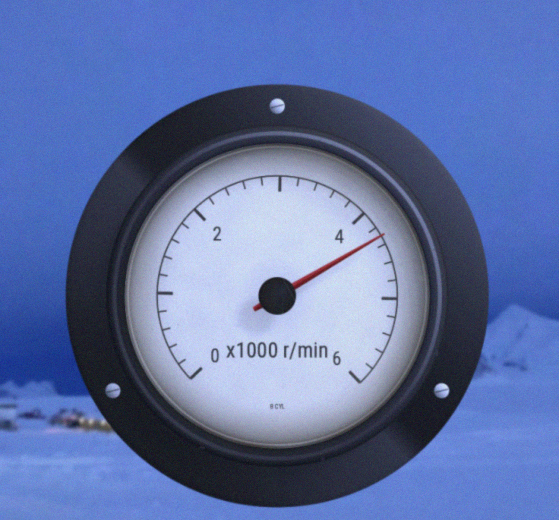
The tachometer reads 4300; rpm
